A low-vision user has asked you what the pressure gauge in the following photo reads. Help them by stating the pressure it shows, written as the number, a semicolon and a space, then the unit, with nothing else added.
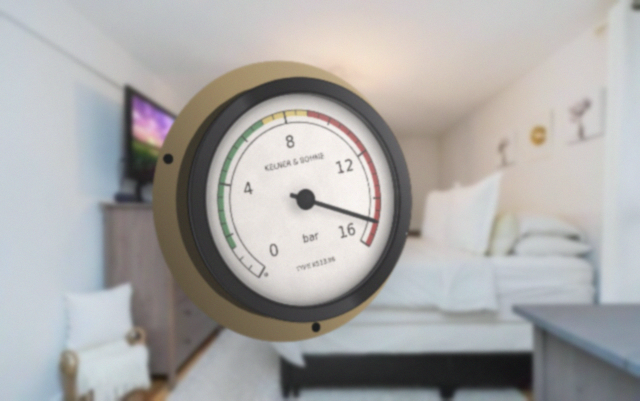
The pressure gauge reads 15; bar
